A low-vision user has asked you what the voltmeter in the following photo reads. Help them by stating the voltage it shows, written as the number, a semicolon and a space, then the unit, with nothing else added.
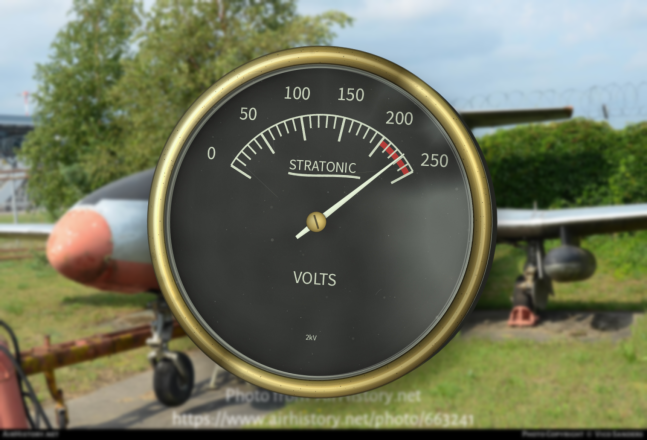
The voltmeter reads 230; V
